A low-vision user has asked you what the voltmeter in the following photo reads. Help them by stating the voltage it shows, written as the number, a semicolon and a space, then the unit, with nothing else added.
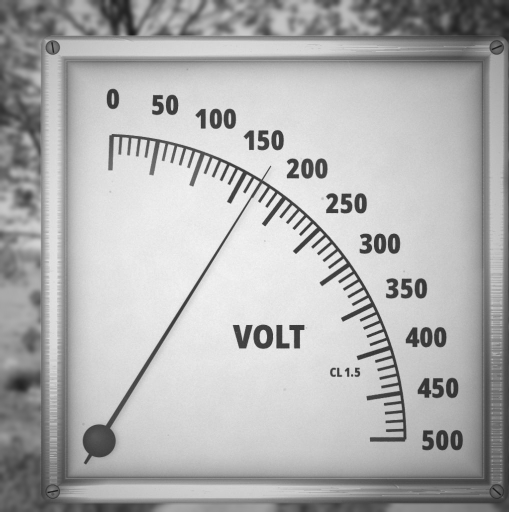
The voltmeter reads 170; V
